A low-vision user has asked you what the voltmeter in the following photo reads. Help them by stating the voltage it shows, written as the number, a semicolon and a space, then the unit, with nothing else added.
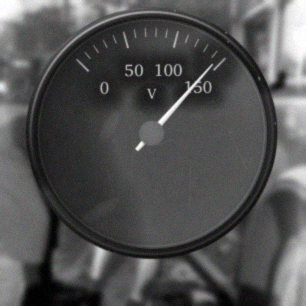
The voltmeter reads 145; V
